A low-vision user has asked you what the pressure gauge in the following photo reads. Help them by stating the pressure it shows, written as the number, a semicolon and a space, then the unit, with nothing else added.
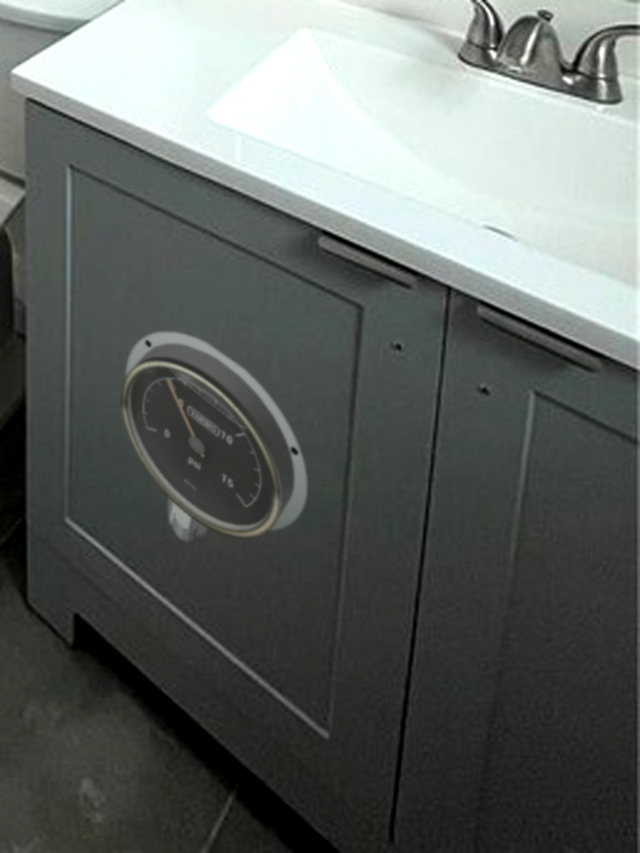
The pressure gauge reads 5; psi
